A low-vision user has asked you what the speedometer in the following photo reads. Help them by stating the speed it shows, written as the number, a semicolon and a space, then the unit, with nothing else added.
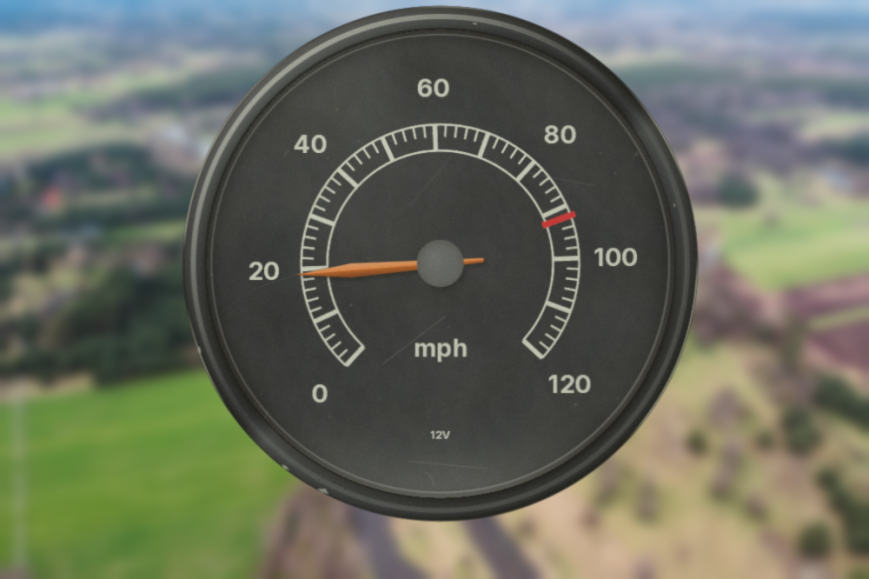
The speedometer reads 19; mph
